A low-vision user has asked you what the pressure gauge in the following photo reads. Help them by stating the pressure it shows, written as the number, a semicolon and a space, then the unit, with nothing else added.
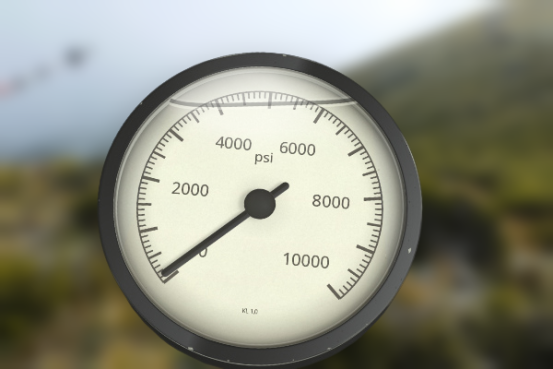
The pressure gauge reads 100; psi
